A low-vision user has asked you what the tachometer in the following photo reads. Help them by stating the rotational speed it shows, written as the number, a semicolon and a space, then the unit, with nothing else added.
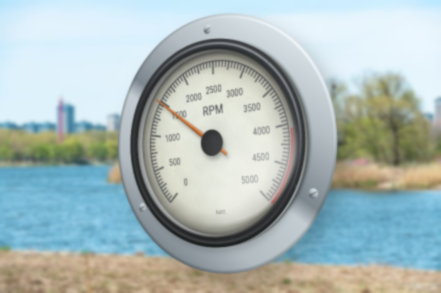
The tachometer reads 1500; rpm
